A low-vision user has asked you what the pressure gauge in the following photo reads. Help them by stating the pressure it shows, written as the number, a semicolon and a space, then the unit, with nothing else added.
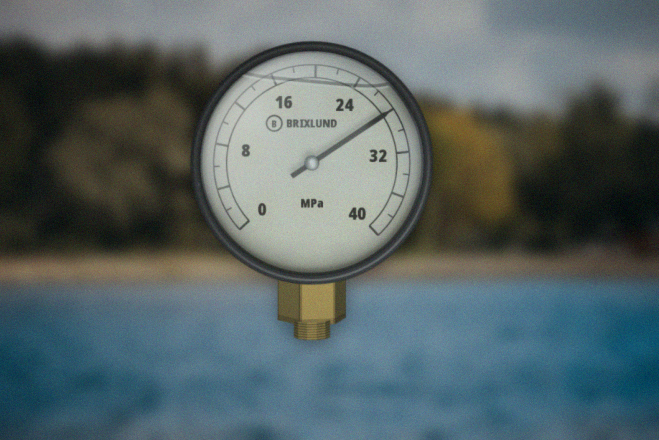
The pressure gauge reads 28; MPa
